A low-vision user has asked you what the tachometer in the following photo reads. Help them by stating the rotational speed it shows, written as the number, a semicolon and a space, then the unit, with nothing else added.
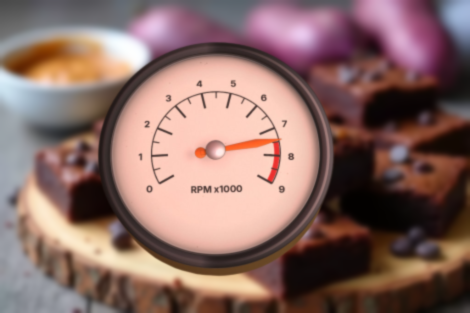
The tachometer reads 7500; rpm
